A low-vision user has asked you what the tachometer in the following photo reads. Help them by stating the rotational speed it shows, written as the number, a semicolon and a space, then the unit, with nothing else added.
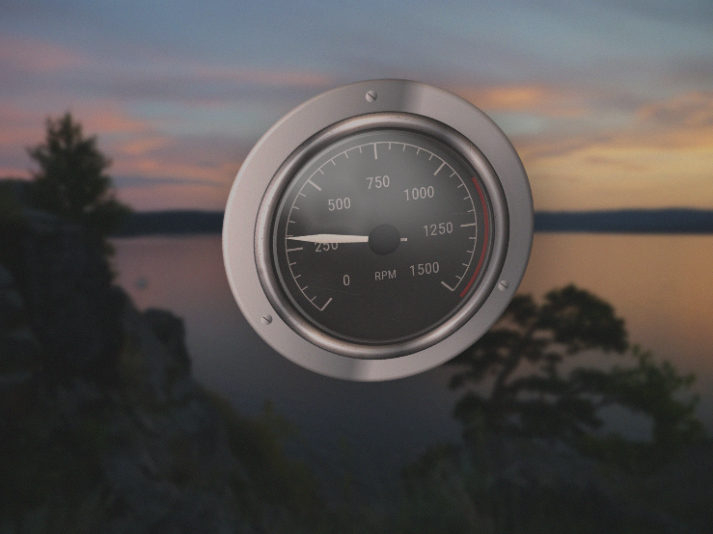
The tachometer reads 300; rpm
